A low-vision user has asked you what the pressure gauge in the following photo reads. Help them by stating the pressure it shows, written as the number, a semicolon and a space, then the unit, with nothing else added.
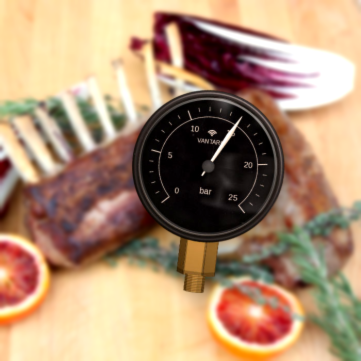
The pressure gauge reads 15; bar
